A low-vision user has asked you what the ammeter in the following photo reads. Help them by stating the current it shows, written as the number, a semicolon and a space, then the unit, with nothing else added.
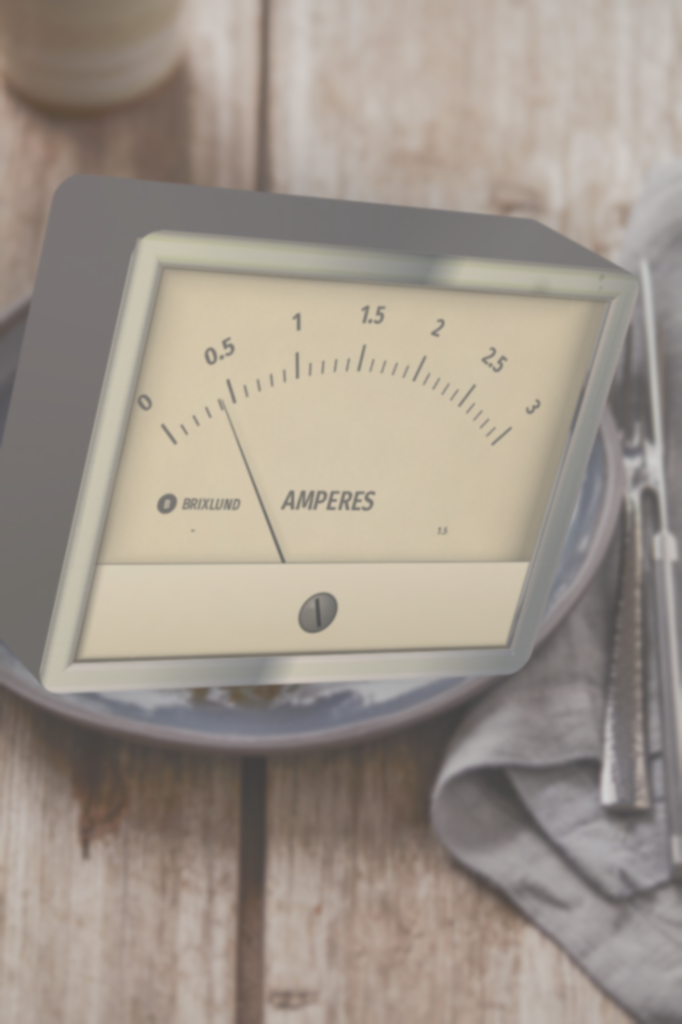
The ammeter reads 0.4; A
